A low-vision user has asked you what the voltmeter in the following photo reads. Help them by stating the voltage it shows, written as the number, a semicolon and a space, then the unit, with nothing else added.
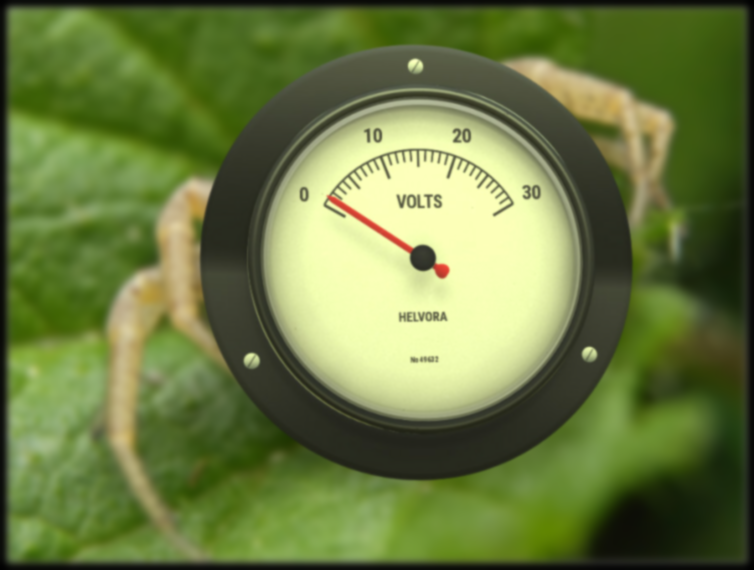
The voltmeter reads 1; V
